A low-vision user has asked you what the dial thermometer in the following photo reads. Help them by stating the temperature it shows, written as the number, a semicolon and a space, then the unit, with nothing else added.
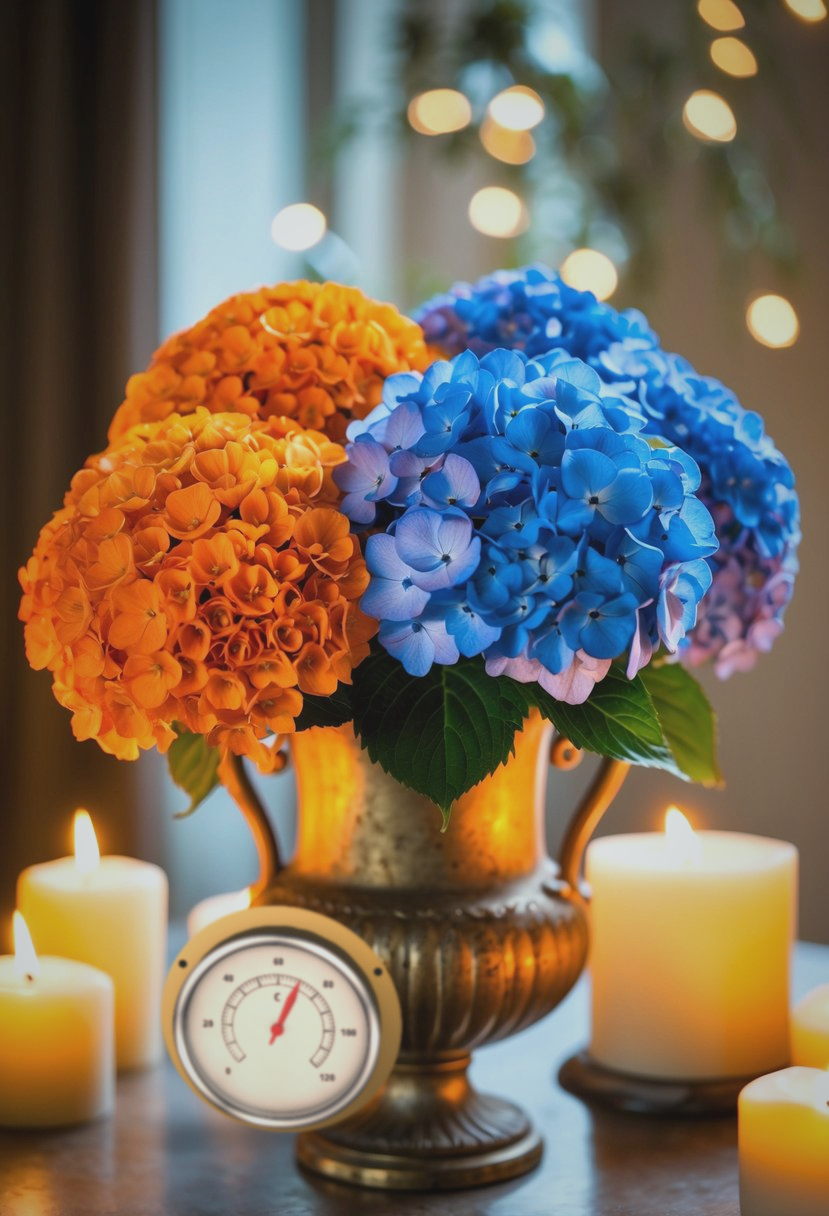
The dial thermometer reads 70; °C
